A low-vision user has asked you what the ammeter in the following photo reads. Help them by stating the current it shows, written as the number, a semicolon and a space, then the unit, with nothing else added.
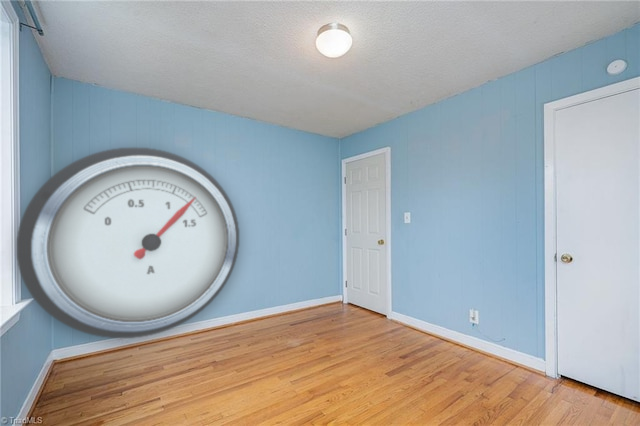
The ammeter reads 1.25; A
